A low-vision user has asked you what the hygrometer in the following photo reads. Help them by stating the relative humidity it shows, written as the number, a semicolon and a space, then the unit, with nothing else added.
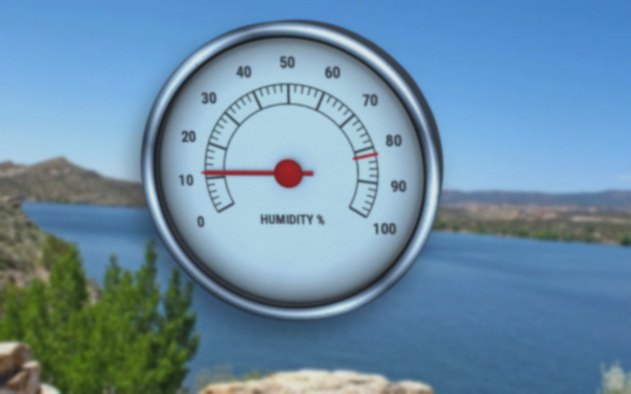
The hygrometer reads 12; %
